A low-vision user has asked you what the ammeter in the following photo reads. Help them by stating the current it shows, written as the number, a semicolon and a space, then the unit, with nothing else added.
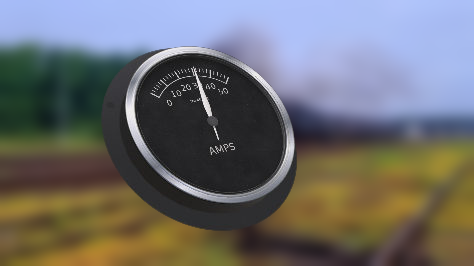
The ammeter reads 30; A
